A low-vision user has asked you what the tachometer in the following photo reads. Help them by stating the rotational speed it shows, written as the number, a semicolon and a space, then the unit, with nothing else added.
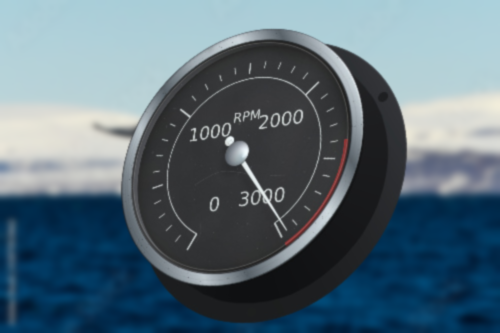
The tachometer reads 2950; rpm
